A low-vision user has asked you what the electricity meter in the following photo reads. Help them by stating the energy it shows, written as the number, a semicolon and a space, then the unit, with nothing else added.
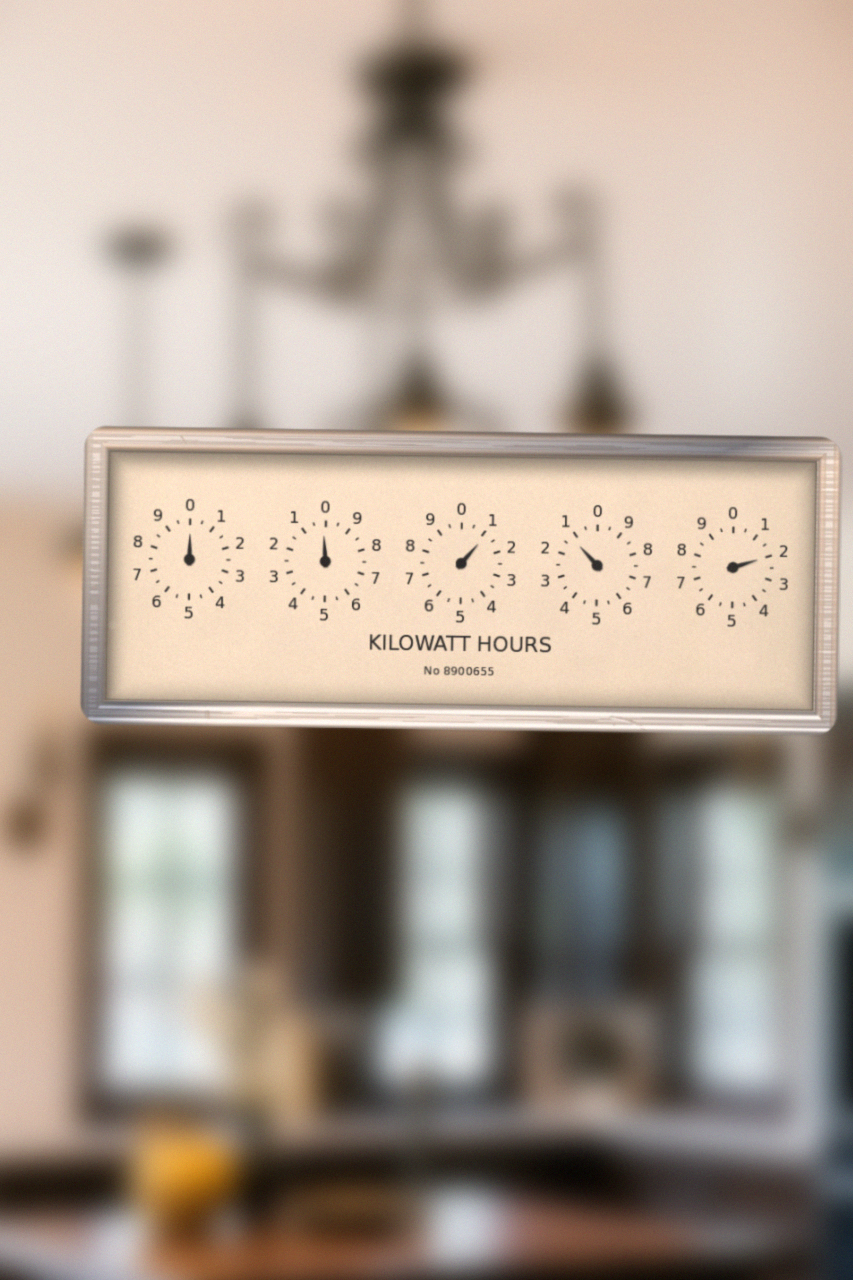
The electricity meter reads 112; kWh
